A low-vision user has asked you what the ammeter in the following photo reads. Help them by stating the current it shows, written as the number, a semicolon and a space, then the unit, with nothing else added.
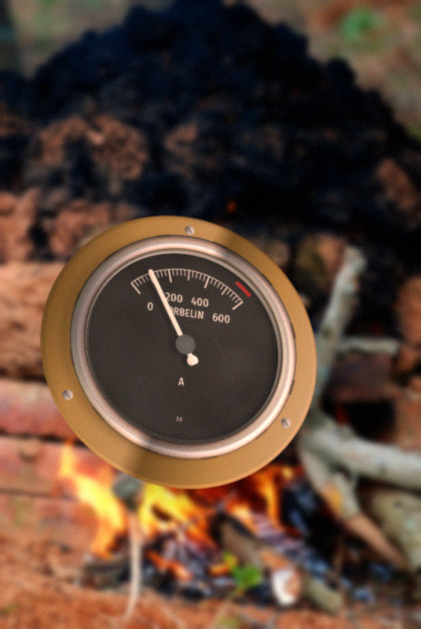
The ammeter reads 100; A
